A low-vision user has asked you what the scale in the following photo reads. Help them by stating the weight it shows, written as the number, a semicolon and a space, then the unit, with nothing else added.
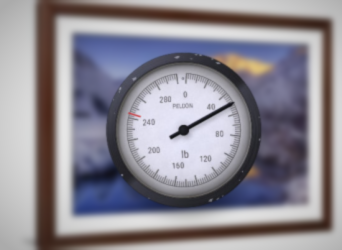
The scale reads 50; lb
